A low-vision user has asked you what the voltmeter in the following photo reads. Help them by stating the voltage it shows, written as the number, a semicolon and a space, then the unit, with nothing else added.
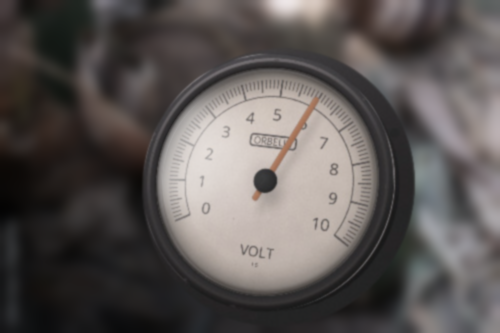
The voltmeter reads 6; V
